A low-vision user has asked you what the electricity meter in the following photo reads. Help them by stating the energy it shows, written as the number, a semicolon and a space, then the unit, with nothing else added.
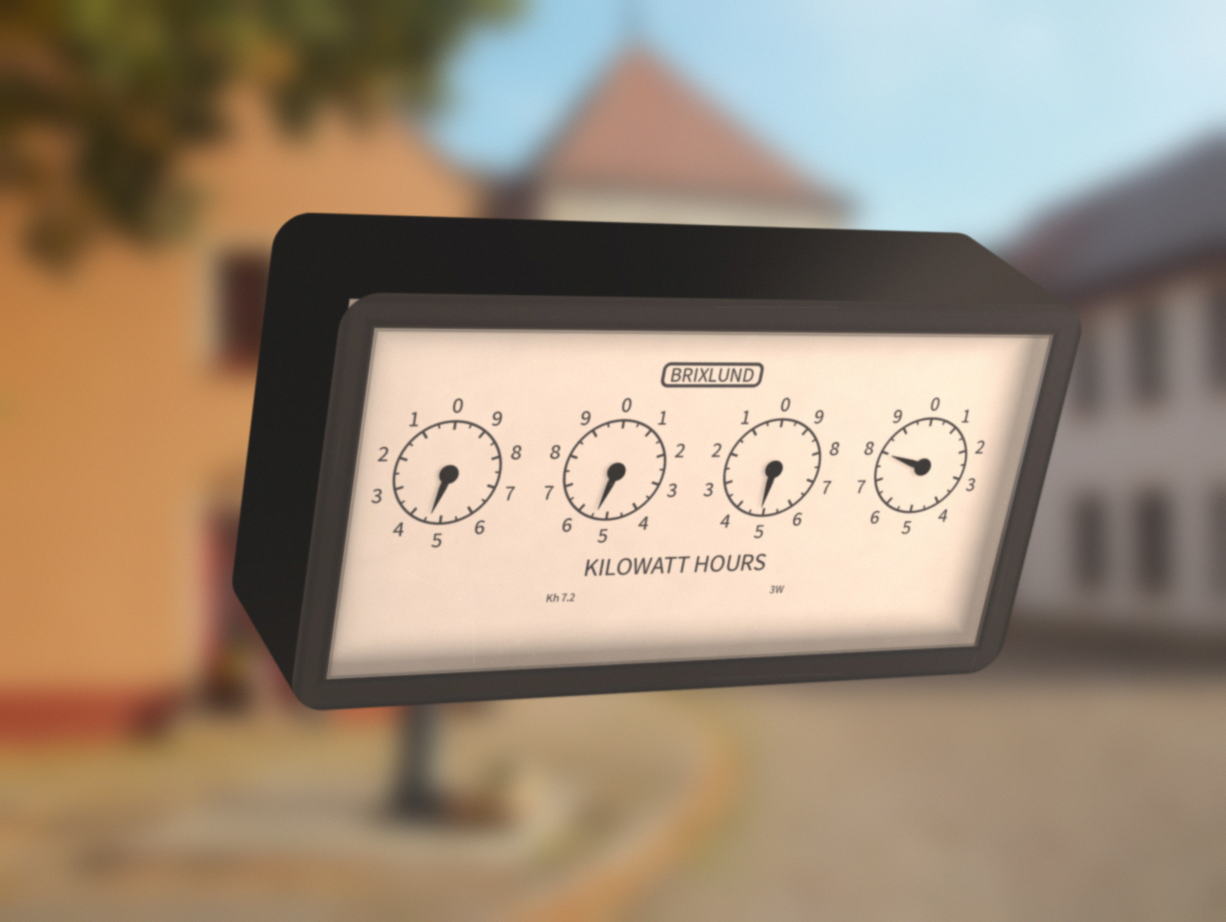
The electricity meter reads 4548; kWh
